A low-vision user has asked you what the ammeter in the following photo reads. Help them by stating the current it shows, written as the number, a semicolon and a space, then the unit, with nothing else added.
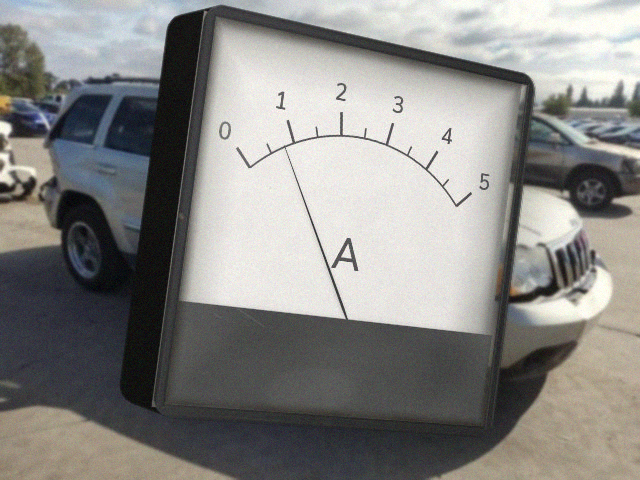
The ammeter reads 0.75; A
